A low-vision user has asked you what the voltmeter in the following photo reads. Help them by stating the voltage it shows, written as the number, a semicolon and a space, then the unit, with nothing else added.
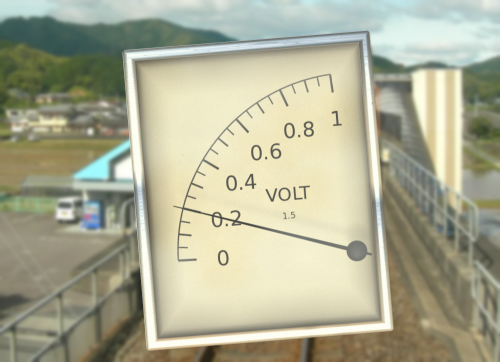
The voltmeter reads 0.2; V
